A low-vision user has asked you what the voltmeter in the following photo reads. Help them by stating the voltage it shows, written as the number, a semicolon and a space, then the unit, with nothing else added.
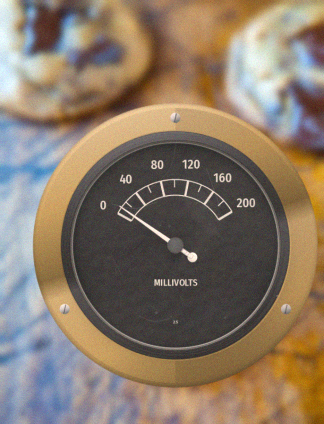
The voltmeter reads 10; mV
